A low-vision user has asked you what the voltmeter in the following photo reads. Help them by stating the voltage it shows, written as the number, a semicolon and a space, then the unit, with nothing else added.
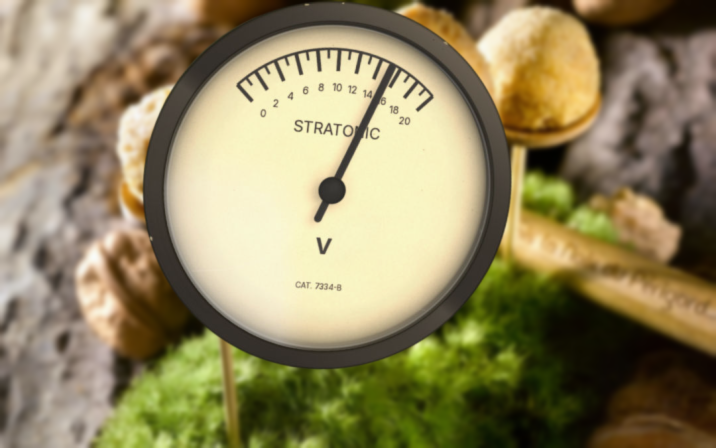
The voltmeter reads 15; V
